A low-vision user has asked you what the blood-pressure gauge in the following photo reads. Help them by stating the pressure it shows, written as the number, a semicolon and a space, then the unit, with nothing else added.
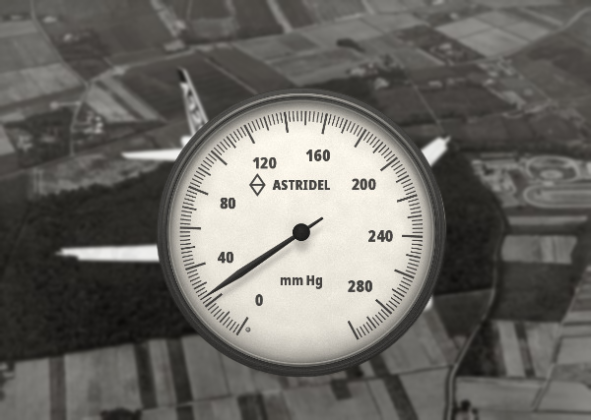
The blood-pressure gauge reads 24; mmHg
